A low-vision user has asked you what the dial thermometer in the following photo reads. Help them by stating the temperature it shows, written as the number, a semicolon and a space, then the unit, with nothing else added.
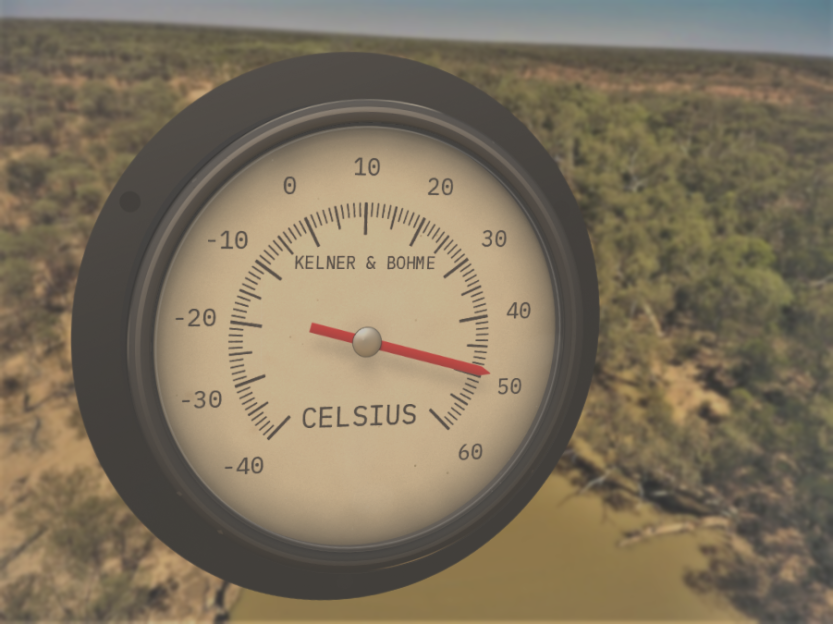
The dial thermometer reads 49; °C
